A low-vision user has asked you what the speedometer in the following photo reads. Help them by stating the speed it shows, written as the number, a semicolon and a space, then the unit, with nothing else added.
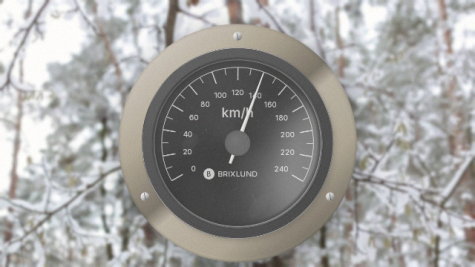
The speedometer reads 140; km/h
